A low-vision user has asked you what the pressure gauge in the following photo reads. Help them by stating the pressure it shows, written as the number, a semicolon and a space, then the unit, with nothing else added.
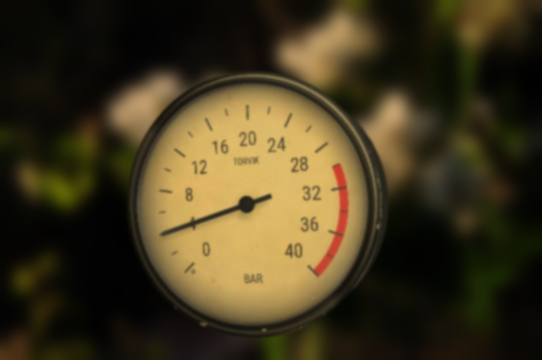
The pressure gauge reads 4; bar
